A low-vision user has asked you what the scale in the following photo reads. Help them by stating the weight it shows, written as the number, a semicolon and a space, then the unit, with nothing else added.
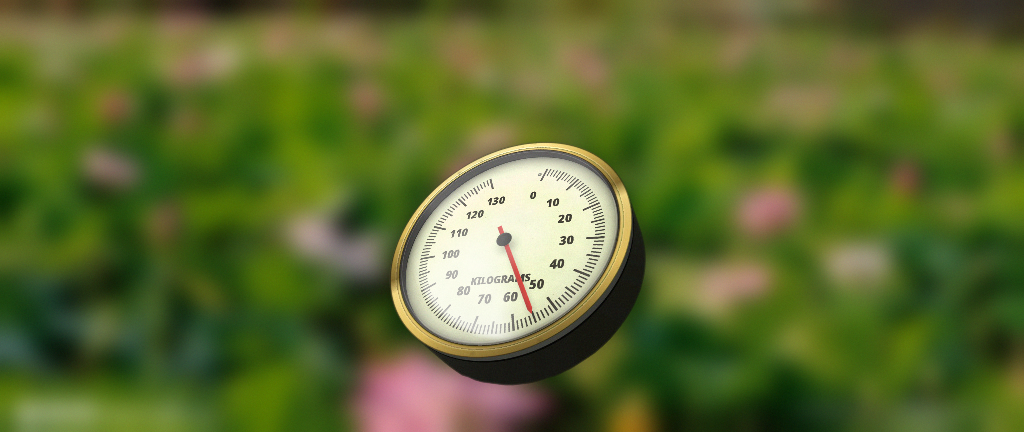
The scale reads 55; kg
